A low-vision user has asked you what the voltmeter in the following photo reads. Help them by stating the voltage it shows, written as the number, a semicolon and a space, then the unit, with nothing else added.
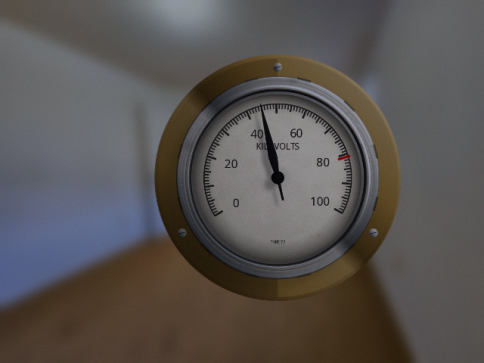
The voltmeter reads 45; kV
